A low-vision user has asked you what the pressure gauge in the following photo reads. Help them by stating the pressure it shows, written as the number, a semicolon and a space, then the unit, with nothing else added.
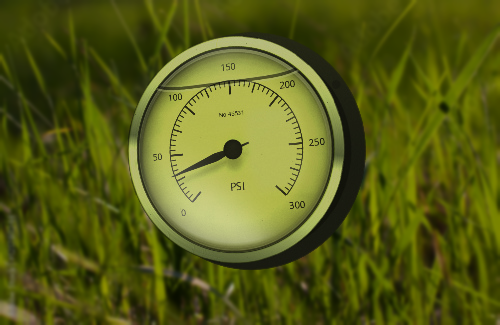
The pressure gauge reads 30; psi
